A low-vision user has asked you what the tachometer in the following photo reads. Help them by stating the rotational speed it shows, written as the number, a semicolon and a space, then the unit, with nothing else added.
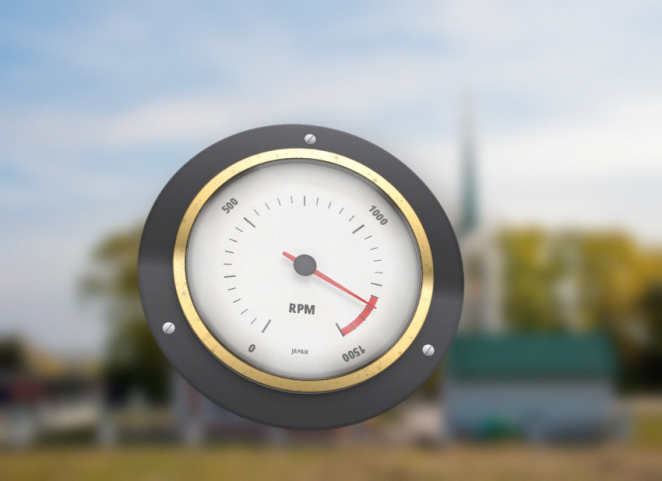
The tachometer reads 1350; rpm
